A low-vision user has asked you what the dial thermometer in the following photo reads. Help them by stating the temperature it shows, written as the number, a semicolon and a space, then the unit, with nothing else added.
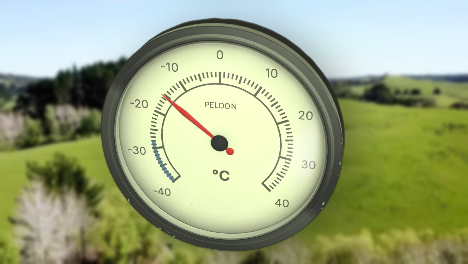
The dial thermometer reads -15; °C
